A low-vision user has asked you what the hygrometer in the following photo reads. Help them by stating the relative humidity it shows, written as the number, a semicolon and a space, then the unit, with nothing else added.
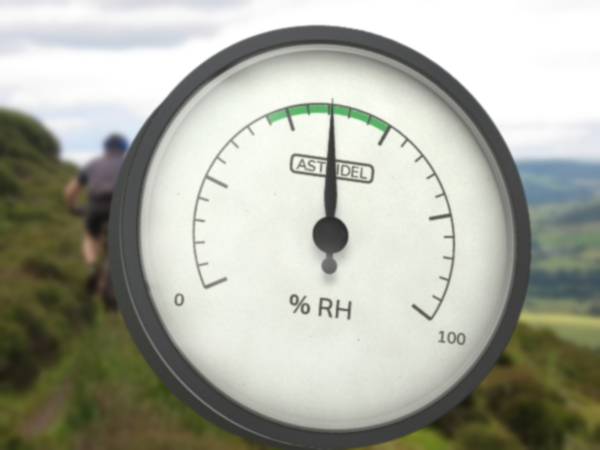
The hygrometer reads 48; %
